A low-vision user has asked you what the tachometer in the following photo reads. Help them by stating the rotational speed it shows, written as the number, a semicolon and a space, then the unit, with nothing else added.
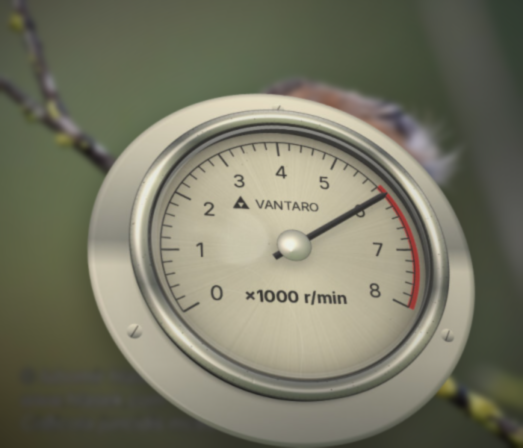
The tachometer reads 6000; rpm
